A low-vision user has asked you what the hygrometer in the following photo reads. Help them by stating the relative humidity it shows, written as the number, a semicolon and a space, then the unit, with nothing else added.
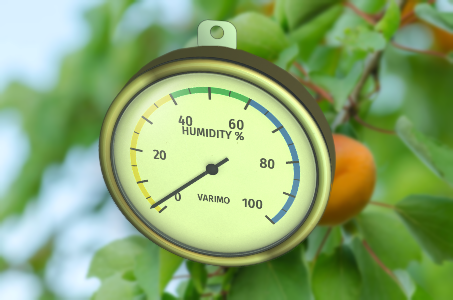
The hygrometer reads 2.5; %
